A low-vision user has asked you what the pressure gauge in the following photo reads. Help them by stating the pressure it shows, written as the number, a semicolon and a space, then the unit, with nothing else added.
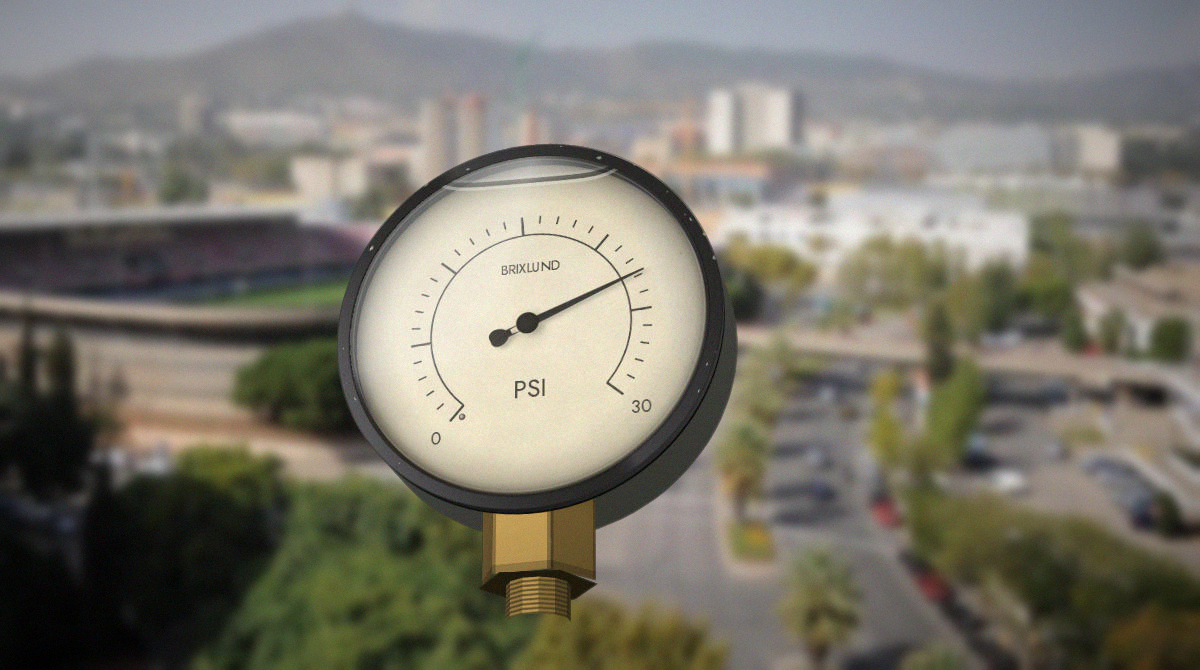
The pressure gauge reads 23; psi
